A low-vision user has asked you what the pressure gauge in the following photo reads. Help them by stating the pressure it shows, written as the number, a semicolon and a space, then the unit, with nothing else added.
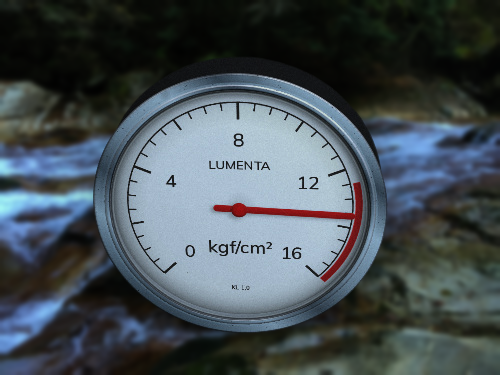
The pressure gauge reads 13.5; kg/cm²
